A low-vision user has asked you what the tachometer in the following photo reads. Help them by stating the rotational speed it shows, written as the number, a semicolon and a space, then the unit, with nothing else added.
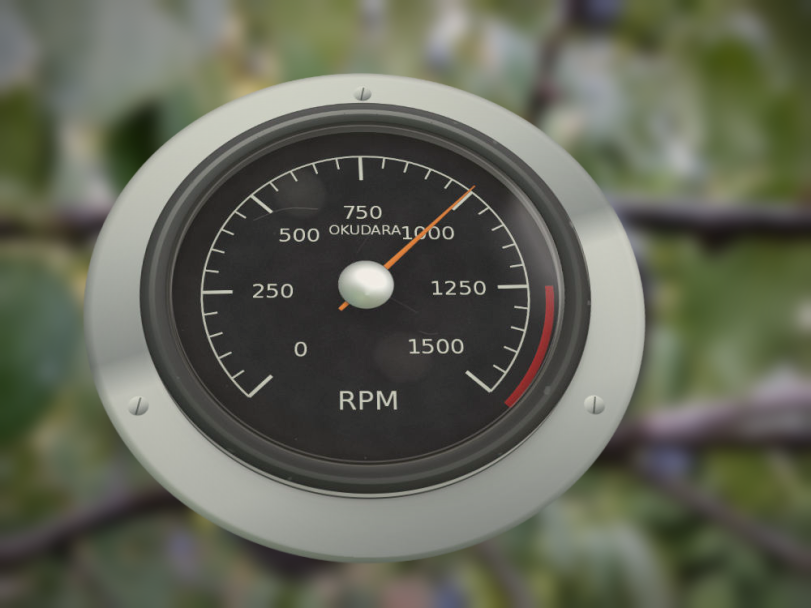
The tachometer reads 1000; rpm
